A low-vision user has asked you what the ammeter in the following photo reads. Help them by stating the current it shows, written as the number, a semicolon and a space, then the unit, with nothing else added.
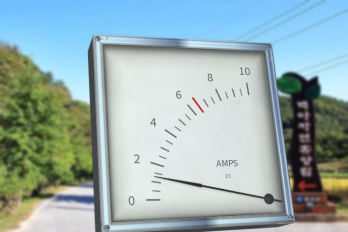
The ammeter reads 1.25; A
